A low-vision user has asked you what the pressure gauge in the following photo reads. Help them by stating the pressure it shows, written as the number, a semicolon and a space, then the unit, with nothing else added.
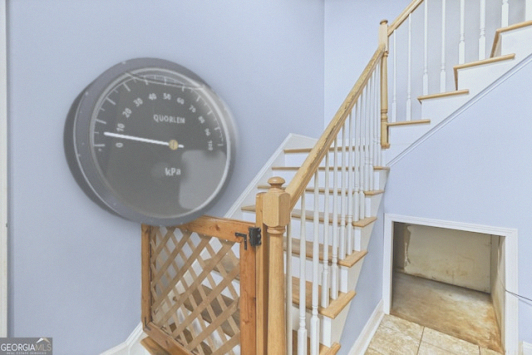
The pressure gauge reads 5; kPa
